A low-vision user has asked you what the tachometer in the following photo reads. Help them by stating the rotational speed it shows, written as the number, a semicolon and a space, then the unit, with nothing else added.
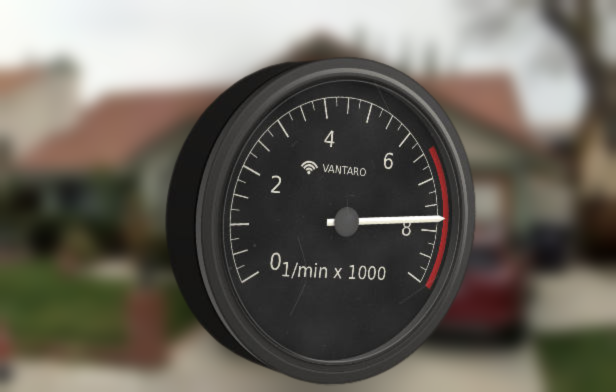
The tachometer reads 7750; rpm
